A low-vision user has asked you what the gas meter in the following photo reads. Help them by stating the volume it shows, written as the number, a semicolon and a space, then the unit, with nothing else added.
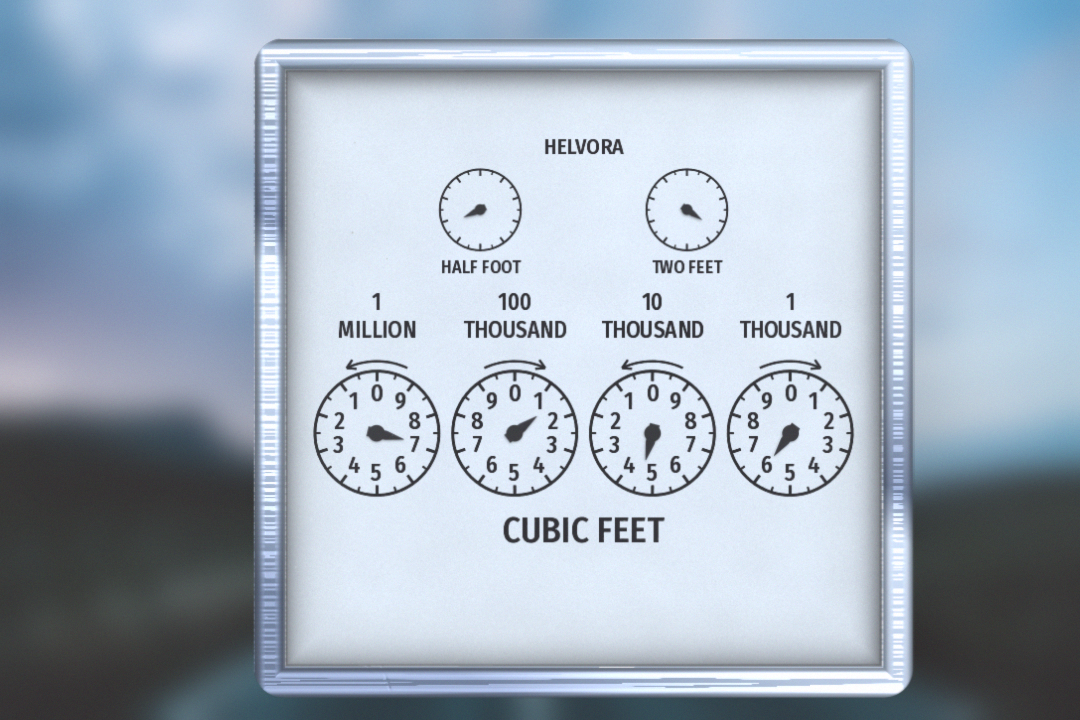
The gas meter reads 714600; ft³
